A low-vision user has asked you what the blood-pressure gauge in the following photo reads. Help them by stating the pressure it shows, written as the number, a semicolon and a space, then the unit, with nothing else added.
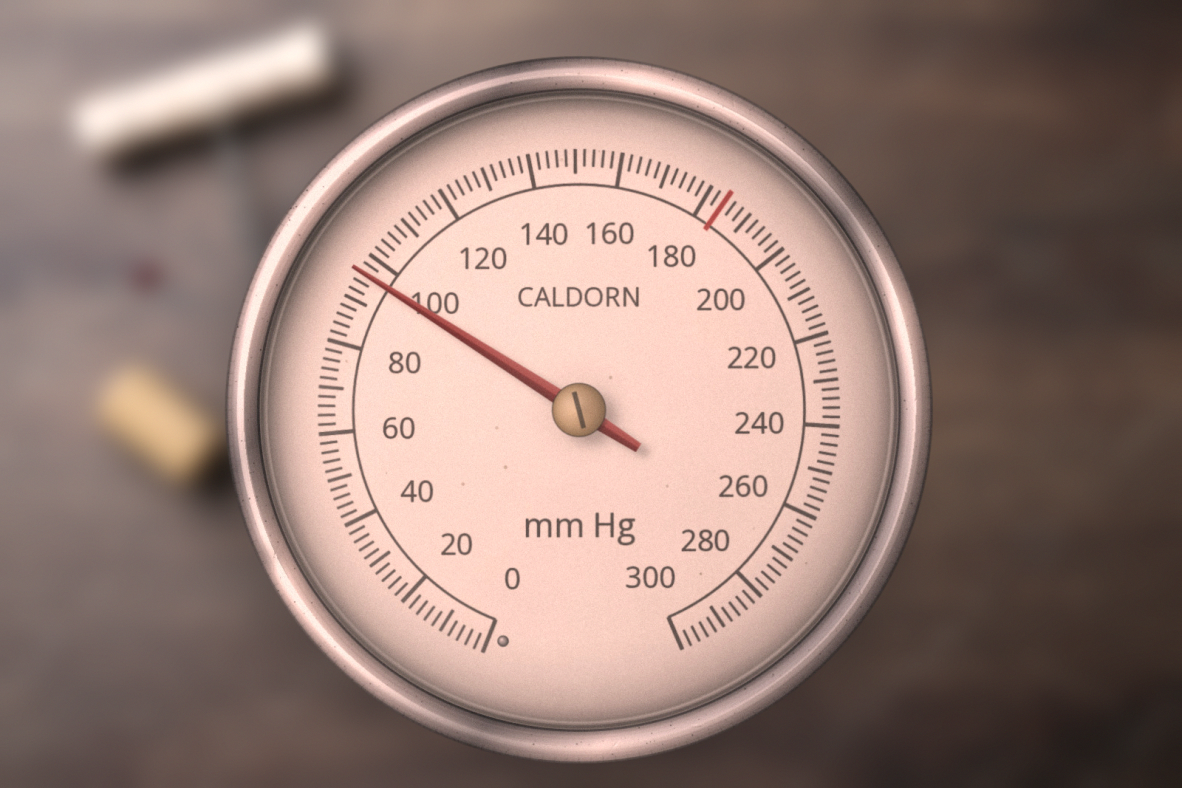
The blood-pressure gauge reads 96; mmHg
